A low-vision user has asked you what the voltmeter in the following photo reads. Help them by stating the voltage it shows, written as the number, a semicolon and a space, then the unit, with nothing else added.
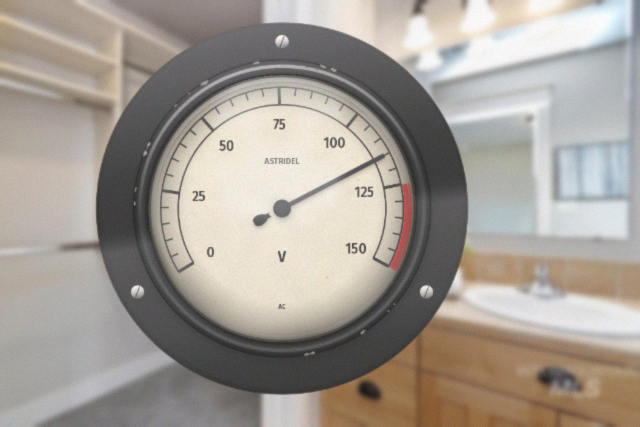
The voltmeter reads 115; V
